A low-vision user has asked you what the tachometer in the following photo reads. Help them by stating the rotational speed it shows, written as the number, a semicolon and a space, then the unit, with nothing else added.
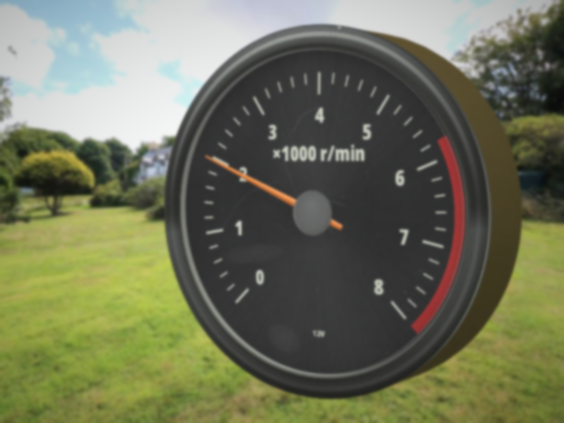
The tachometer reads 2000; rpm
